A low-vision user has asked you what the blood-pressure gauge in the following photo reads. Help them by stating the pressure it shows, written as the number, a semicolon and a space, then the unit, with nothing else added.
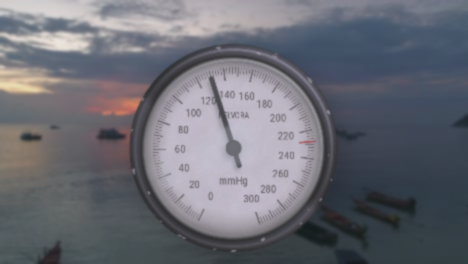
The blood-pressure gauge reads 130; mmHg
